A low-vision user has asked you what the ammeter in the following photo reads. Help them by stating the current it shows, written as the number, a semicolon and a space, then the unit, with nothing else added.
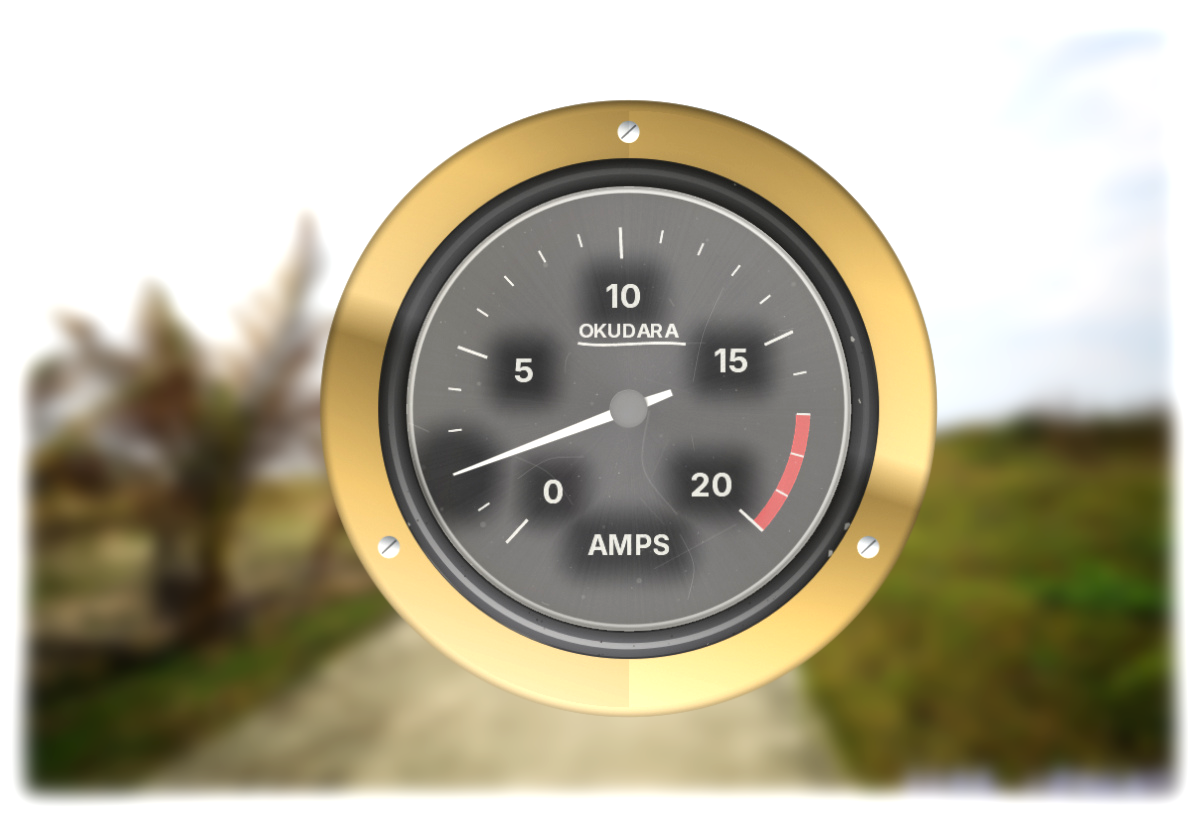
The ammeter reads 2; A
